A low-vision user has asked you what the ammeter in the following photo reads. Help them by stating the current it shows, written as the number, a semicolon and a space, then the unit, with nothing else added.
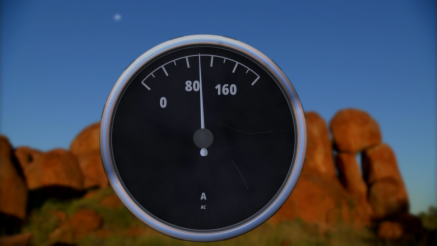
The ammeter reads 100; A
